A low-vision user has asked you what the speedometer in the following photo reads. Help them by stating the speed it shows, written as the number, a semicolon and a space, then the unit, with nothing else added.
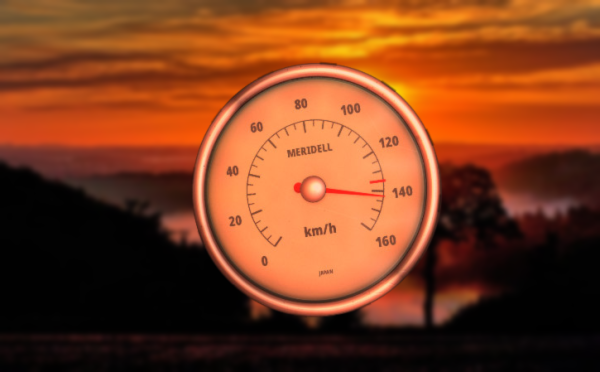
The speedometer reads 142.5; km/h
